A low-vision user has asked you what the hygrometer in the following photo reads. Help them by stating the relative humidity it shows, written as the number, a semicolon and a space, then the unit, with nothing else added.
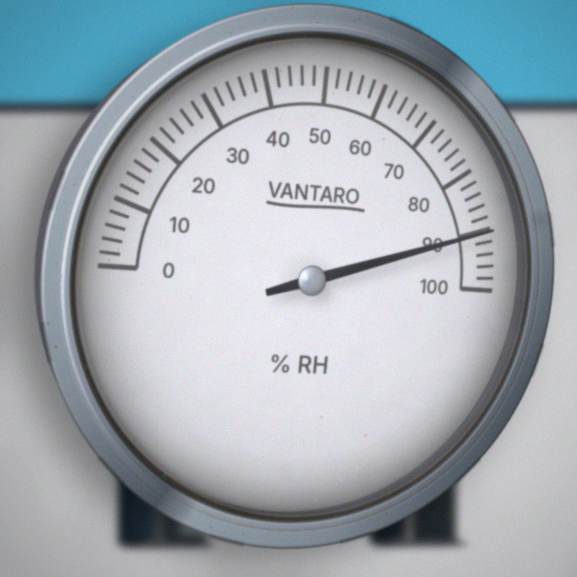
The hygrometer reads 90; %
